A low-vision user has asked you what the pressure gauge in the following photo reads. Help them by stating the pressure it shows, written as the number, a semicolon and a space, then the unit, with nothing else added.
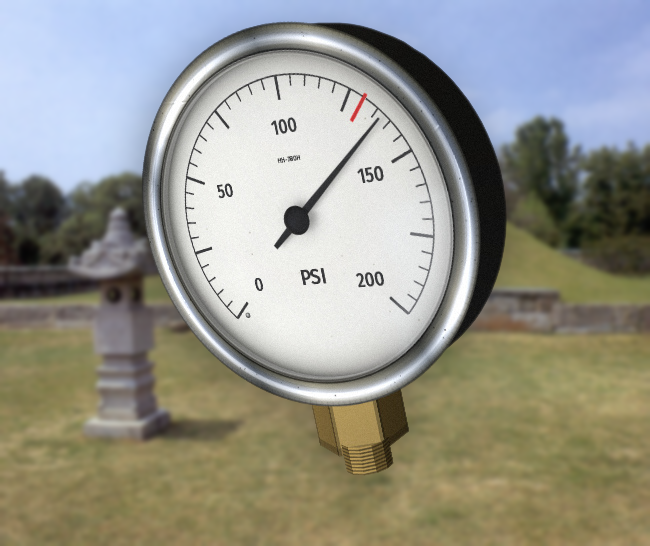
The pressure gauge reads 137.5; psi
